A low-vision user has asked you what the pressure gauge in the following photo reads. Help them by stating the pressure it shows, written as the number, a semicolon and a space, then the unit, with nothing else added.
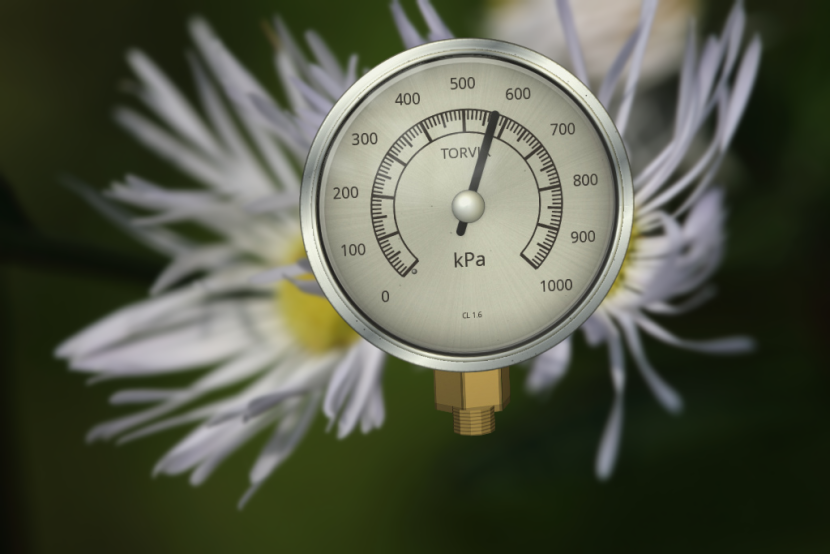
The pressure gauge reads 570; kPa
